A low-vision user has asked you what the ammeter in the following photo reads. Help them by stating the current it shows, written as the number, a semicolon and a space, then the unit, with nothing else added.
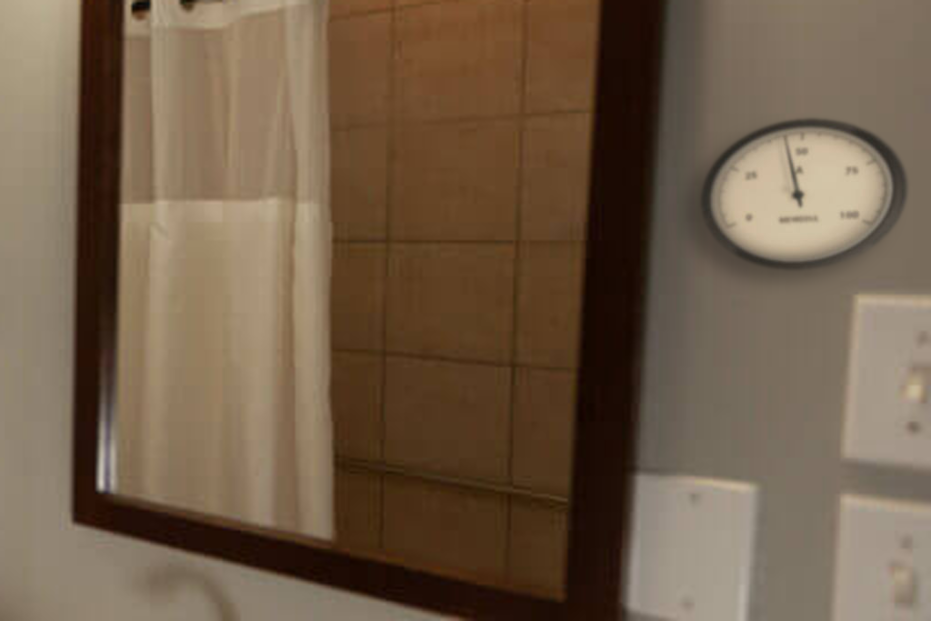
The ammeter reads 45; A
